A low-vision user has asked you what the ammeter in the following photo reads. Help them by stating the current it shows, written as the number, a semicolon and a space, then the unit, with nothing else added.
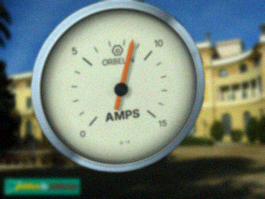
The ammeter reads 8.5; A
